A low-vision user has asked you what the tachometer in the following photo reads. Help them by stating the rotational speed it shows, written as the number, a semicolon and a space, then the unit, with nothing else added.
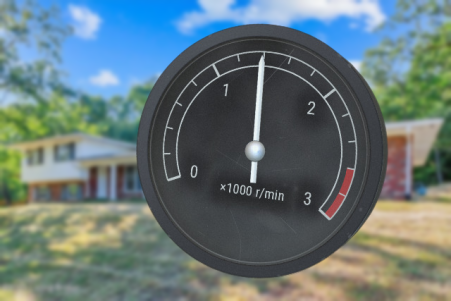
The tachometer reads 1400; rpm
